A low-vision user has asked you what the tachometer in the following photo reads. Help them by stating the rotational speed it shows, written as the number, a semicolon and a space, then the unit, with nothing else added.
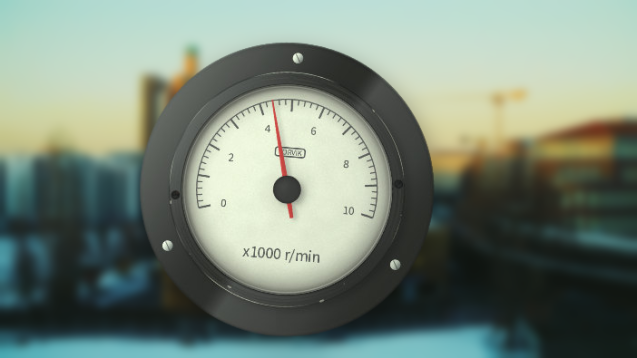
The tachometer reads 4400; rpm
